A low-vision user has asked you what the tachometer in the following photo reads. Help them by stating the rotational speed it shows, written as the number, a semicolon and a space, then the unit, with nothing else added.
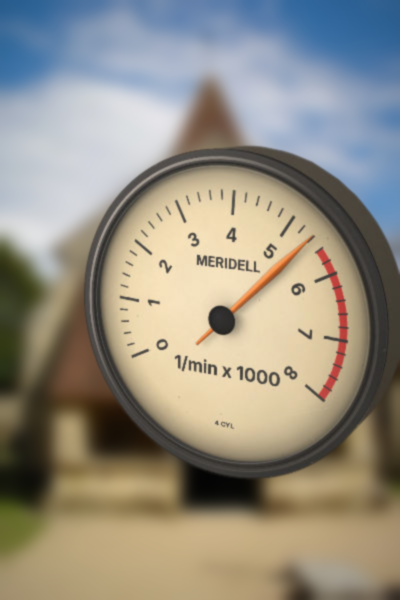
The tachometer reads 5400; rpm
